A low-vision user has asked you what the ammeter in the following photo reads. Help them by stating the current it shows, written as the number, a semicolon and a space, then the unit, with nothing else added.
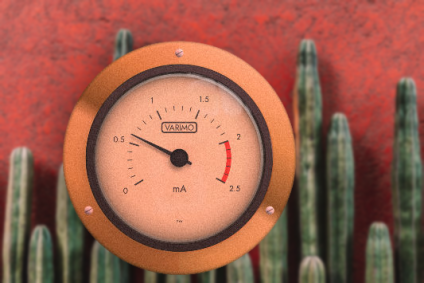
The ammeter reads 0.6; mA
